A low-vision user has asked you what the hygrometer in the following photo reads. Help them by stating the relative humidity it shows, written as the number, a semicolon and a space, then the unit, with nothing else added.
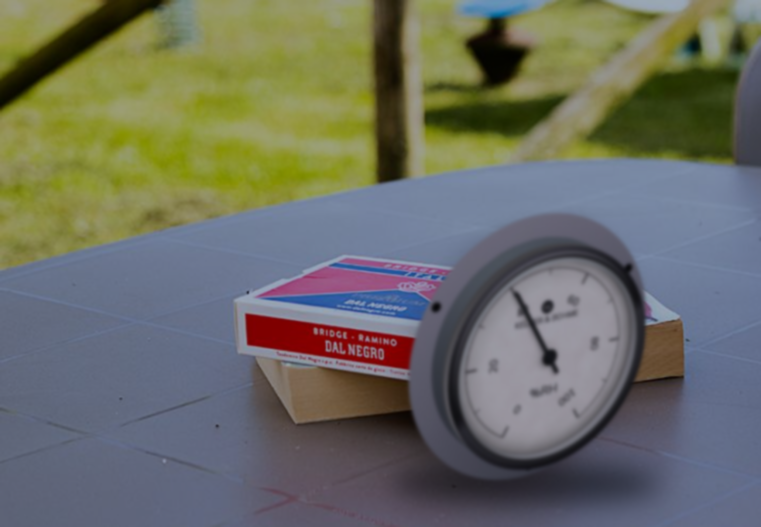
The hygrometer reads 40; %
